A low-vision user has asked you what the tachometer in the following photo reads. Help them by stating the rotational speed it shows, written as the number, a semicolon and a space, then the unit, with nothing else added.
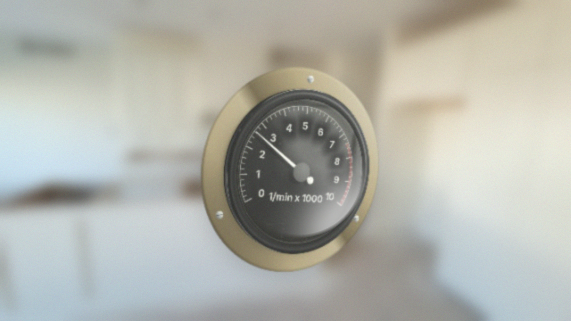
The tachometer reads 2600; rpm
